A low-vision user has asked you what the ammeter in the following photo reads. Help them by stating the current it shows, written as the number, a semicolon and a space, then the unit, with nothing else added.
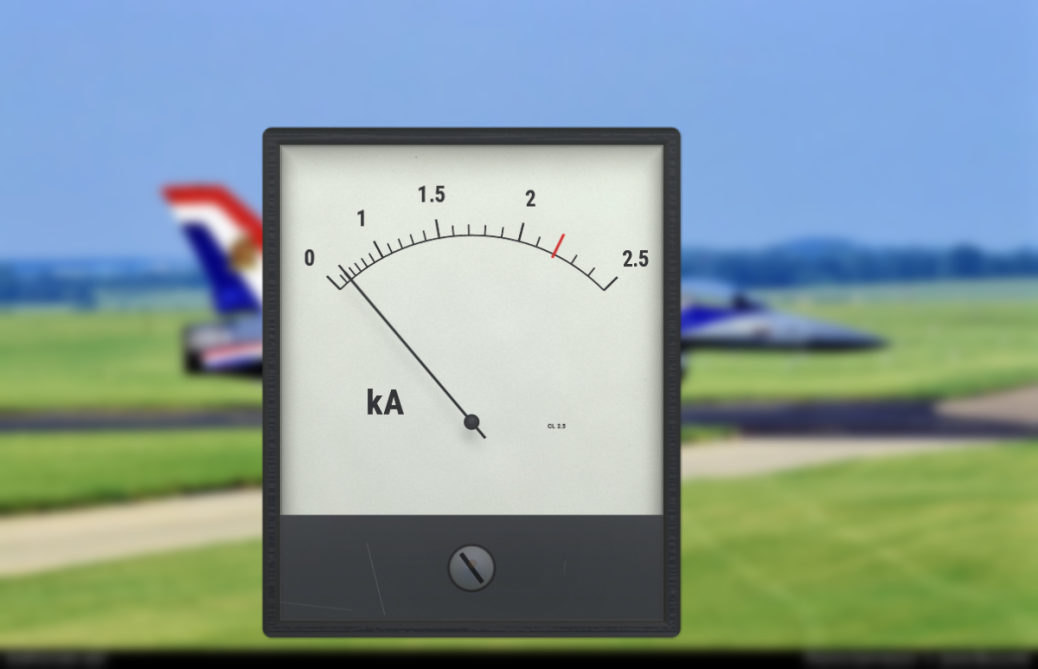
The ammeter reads 0.5; kA
